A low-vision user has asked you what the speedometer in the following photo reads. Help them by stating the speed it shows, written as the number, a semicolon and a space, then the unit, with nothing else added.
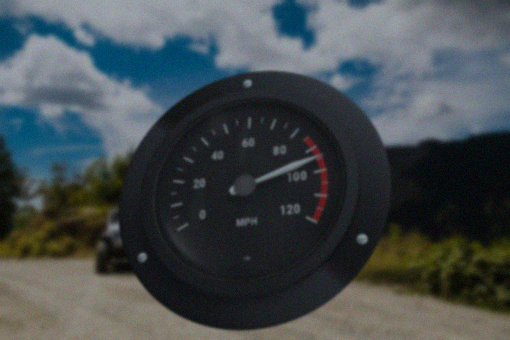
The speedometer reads 95; mph
